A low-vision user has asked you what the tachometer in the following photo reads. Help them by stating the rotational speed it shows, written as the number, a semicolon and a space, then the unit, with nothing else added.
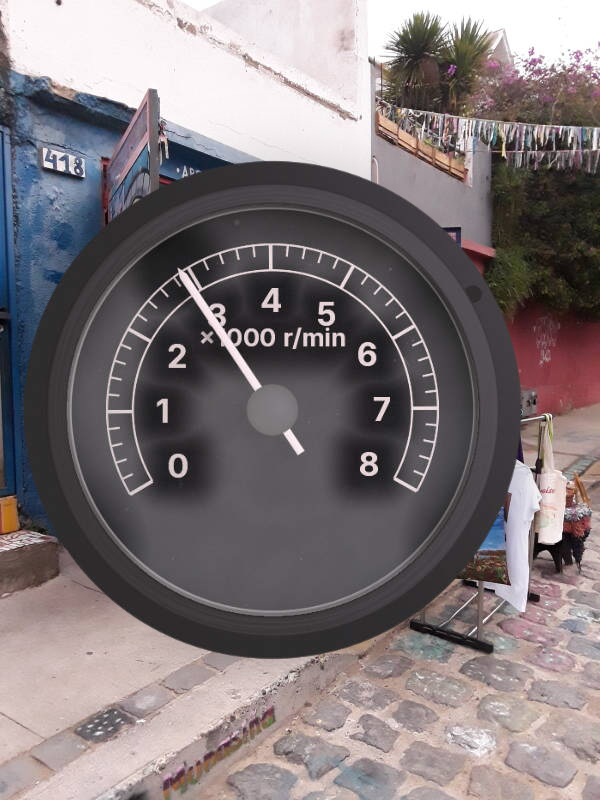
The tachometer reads 2900; rpm
